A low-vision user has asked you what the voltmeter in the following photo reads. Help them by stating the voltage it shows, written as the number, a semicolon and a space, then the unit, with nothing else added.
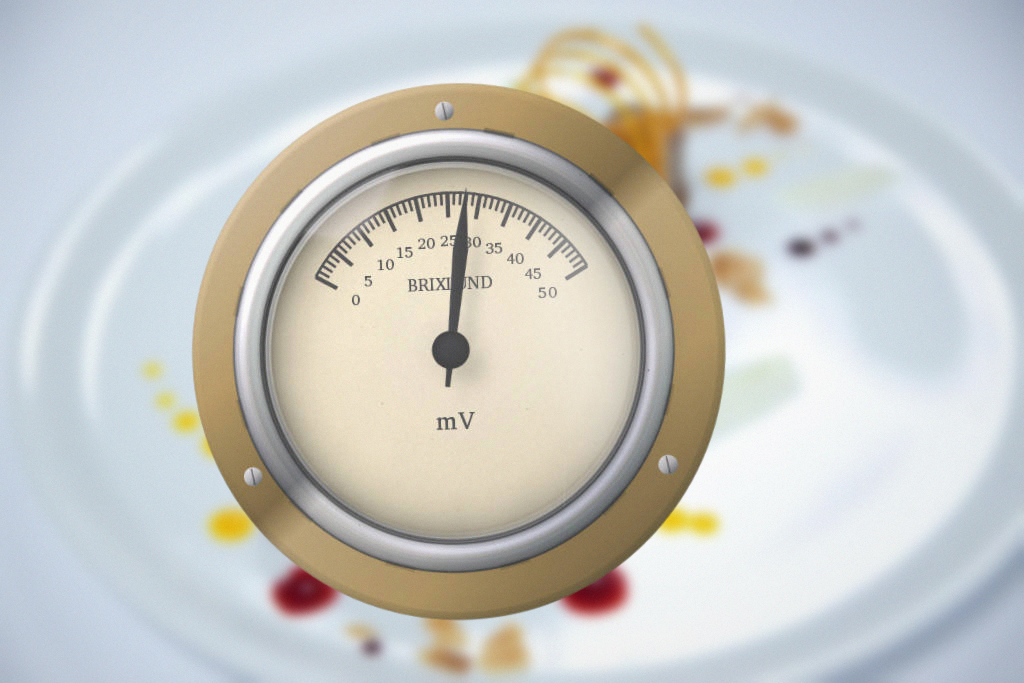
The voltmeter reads 28; mV
